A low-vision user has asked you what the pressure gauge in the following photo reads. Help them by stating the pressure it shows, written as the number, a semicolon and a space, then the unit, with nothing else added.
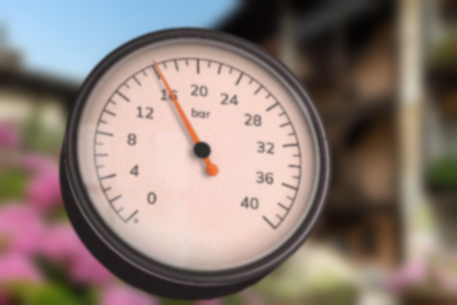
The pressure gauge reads 16; bar
